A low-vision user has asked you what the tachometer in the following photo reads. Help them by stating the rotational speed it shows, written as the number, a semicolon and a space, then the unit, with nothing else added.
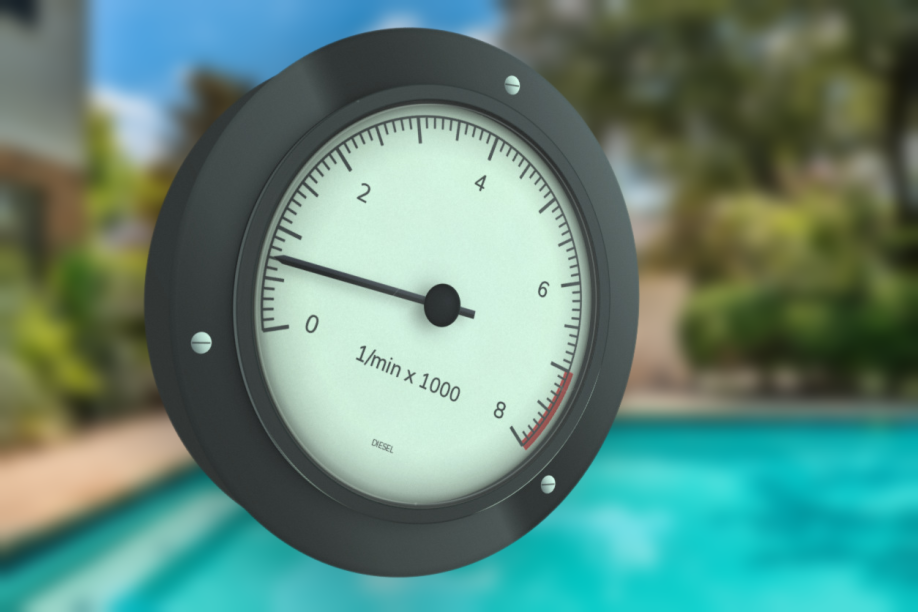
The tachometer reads 700; rpm
